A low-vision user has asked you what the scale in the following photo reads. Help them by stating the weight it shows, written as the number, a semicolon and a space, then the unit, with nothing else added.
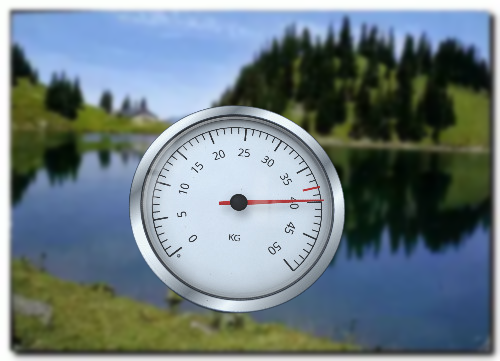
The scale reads 40; kg
